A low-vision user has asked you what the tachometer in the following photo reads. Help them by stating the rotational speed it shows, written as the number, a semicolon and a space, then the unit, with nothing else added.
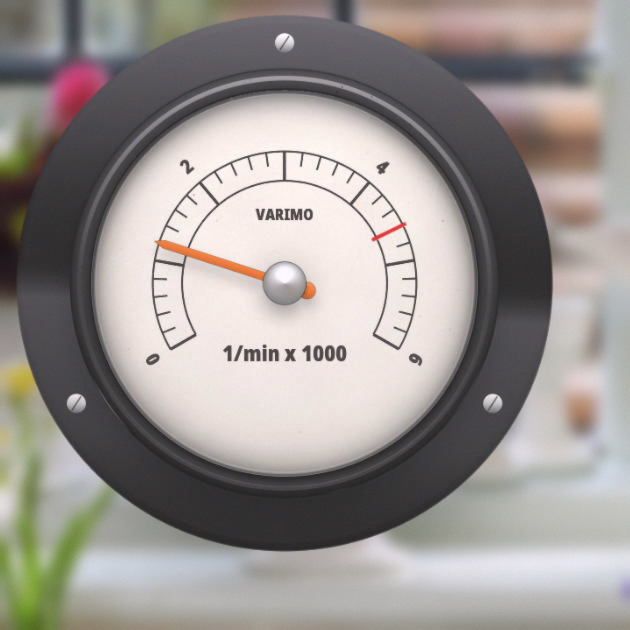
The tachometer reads 1200; rpm
